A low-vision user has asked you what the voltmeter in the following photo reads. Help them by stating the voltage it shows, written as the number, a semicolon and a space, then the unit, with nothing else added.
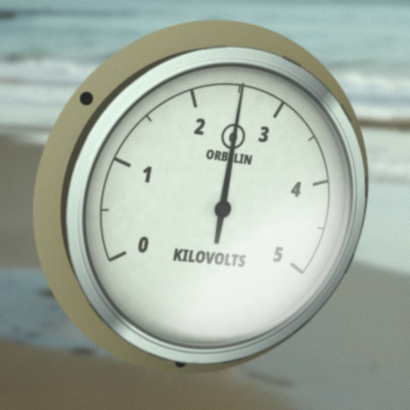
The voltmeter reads 2.5; kV
